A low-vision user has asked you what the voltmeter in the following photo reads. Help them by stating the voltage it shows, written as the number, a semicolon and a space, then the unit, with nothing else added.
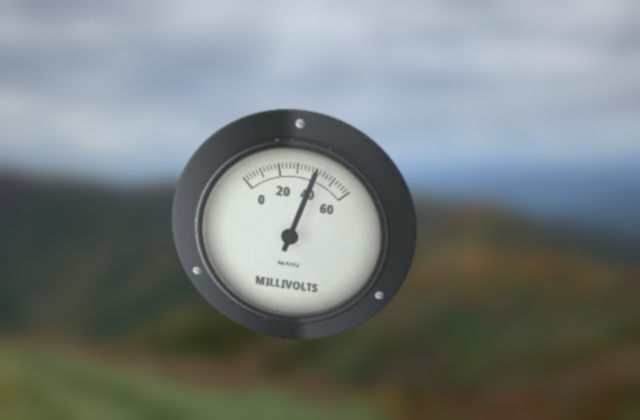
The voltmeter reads 40; mV
